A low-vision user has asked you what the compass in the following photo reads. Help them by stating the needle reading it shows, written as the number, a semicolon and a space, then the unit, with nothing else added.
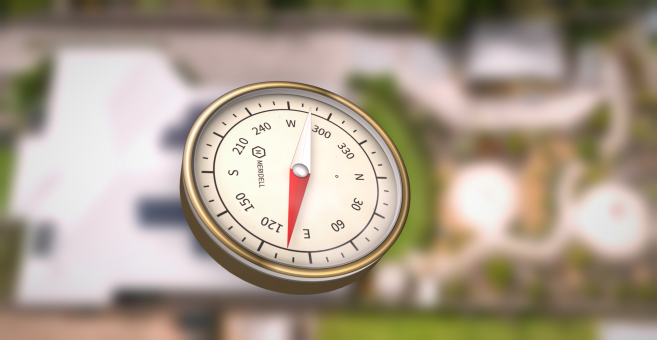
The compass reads 105; °
